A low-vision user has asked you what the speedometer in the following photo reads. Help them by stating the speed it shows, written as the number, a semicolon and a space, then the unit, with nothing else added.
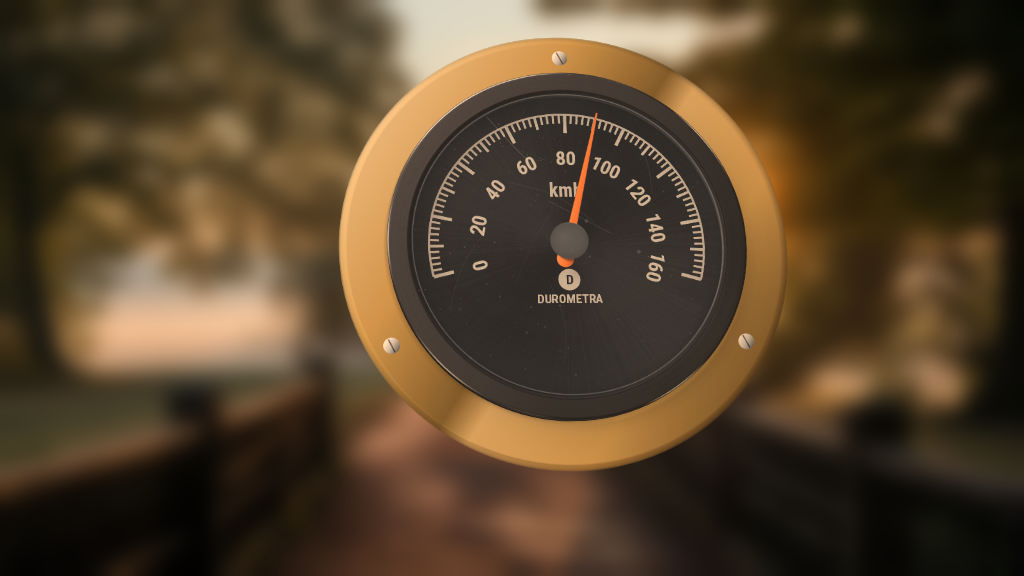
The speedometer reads 90; km/h
